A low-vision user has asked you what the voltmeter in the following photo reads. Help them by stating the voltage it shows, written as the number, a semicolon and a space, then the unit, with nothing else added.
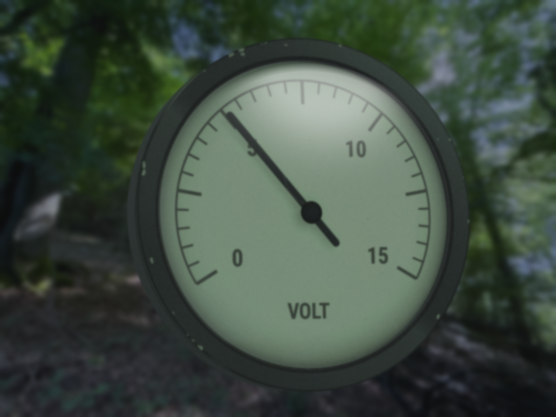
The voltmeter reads 5; V
